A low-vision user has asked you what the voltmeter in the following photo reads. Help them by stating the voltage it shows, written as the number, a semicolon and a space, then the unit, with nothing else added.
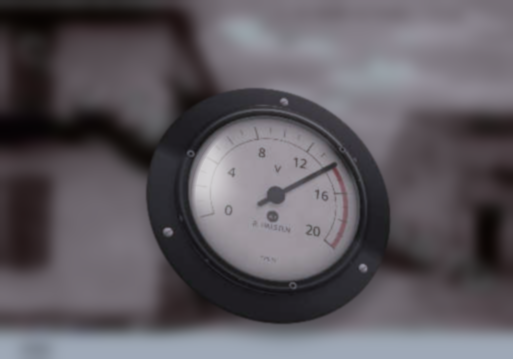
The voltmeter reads 14; V
